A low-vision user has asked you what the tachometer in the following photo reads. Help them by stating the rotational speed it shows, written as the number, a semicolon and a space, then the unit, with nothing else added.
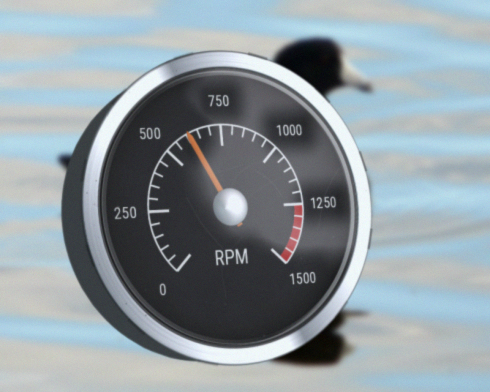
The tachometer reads 600; rpm
